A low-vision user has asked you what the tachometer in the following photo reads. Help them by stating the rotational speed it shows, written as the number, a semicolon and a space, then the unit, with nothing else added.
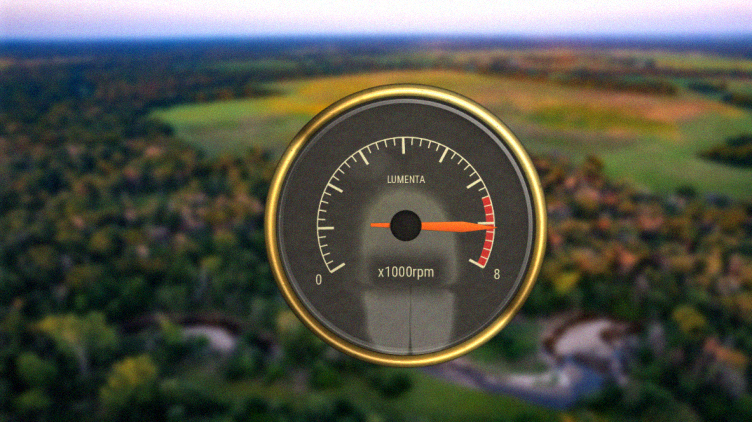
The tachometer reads 7100; rpm
